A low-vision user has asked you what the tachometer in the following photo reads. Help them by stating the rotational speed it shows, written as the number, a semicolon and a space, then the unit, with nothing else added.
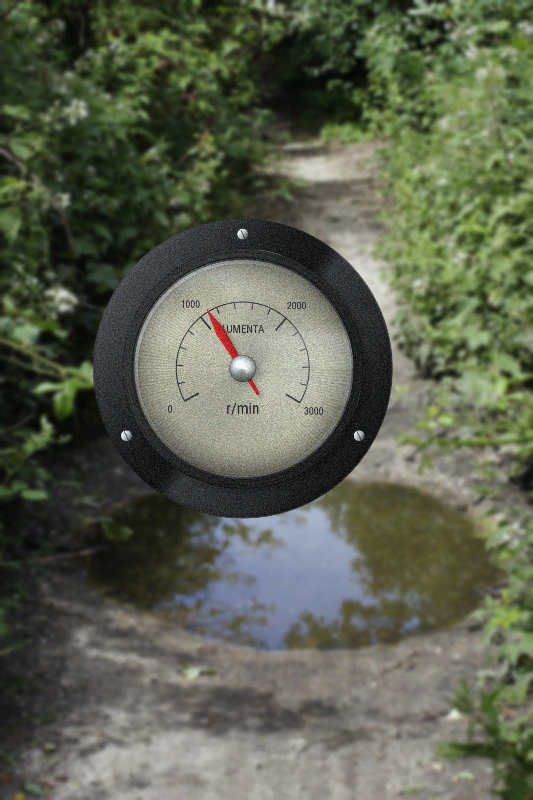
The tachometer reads 1100; rpm
